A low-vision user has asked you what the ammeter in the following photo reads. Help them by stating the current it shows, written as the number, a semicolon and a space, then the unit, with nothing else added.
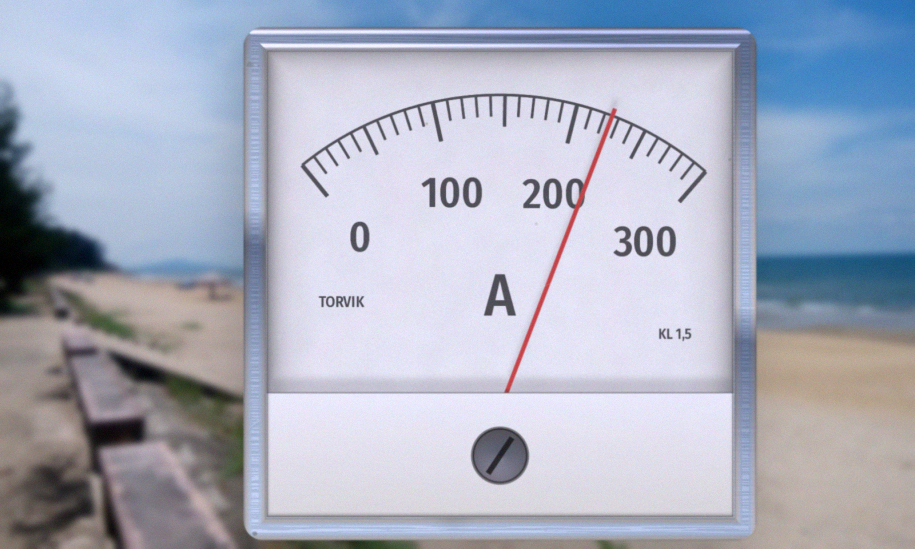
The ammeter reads 225; A
